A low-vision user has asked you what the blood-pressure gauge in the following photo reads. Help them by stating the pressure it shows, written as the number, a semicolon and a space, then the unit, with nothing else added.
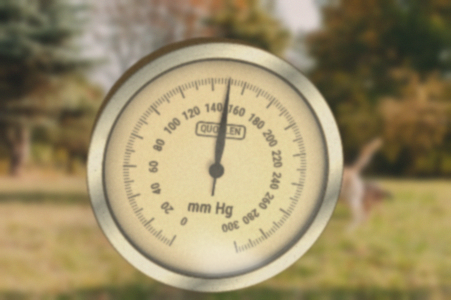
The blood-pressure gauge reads 150; mmHg
